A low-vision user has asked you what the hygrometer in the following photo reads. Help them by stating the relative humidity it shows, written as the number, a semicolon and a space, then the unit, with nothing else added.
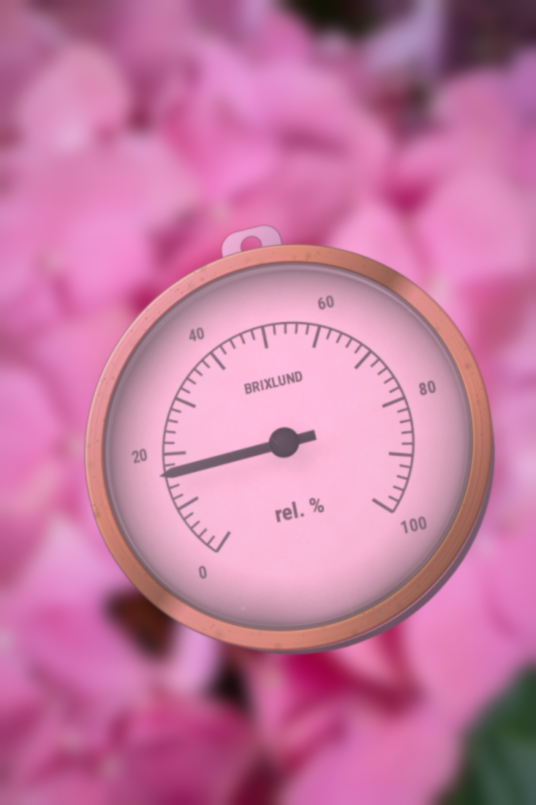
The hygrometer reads 16; %
